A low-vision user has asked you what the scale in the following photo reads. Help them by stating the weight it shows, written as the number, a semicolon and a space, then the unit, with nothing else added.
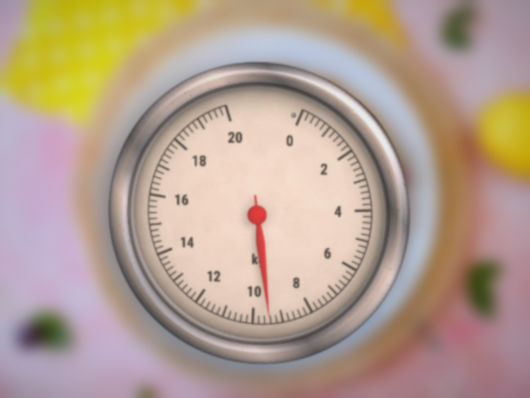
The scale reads 9.4; kg
